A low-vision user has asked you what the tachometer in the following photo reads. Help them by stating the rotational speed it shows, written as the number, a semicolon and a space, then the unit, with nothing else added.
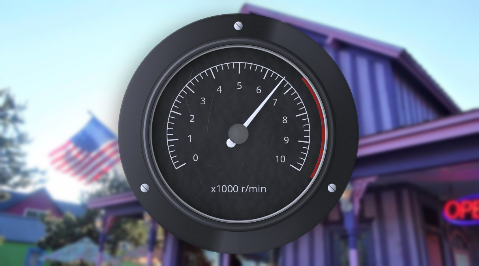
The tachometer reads 6600; rpm
